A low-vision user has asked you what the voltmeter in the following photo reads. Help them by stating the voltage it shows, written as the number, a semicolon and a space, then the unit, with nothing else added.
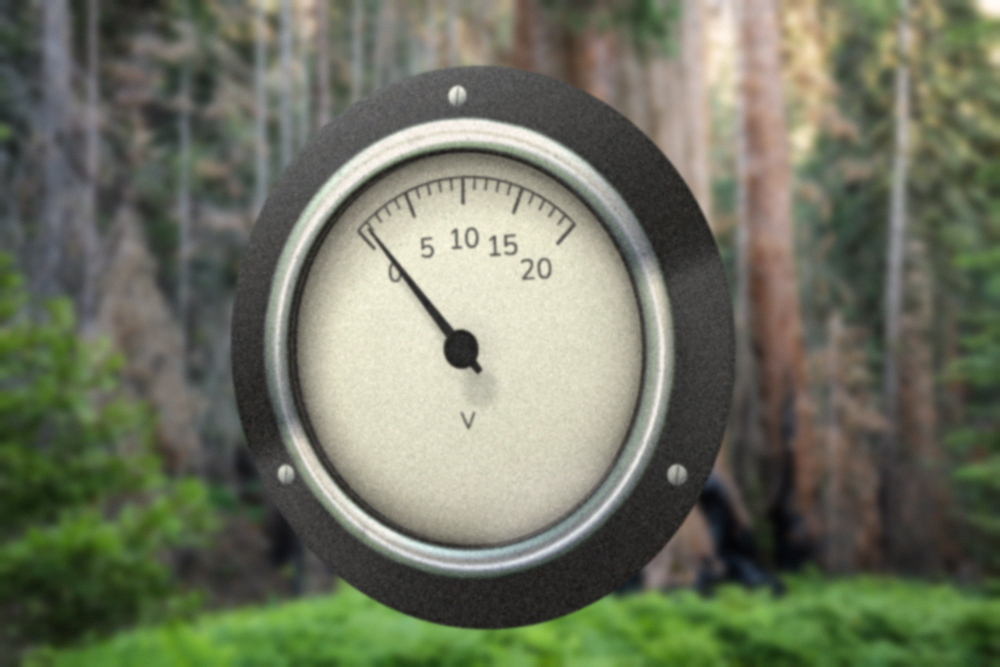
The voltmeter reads 1; V
